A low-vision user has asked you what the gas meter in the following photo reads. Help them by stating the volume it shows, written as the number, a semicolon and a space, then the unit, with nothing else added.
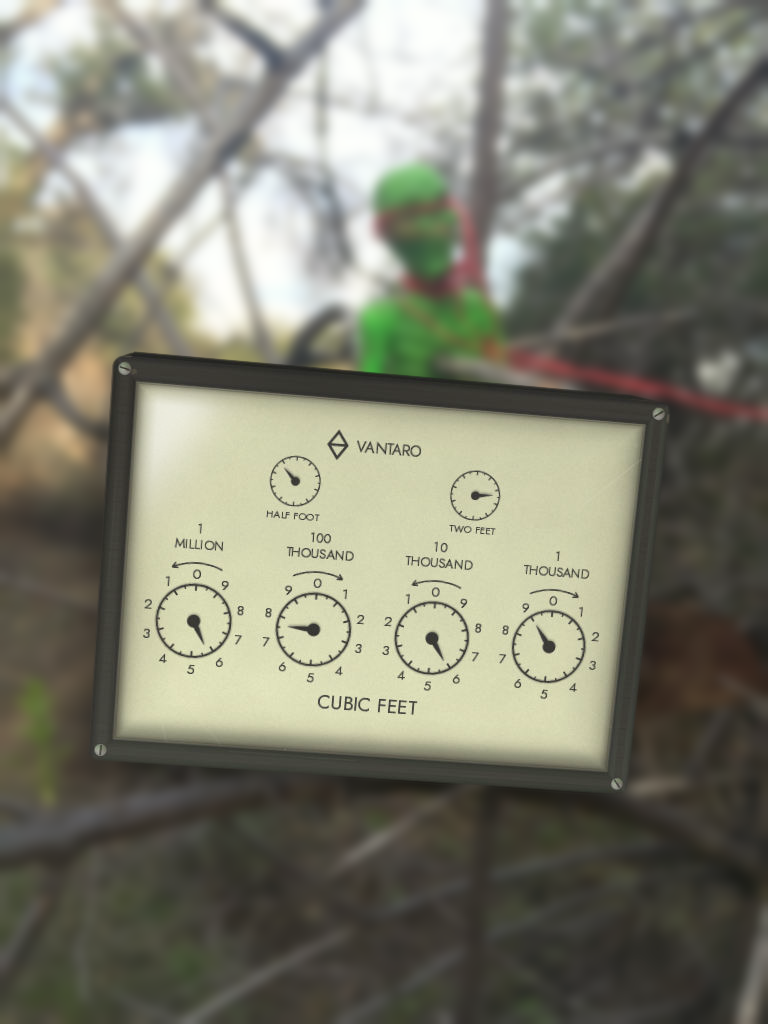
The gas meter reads 575900; ft³
